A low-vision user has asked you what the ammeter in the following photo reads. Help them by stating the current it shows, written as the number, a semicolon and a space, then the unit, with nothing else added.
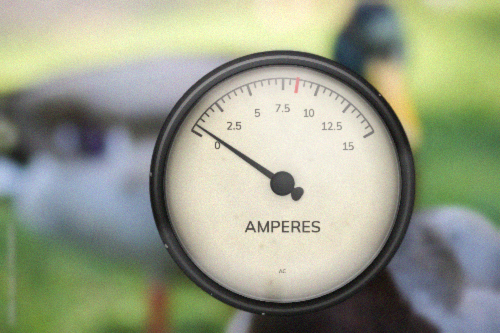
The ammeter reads 0.5; A
